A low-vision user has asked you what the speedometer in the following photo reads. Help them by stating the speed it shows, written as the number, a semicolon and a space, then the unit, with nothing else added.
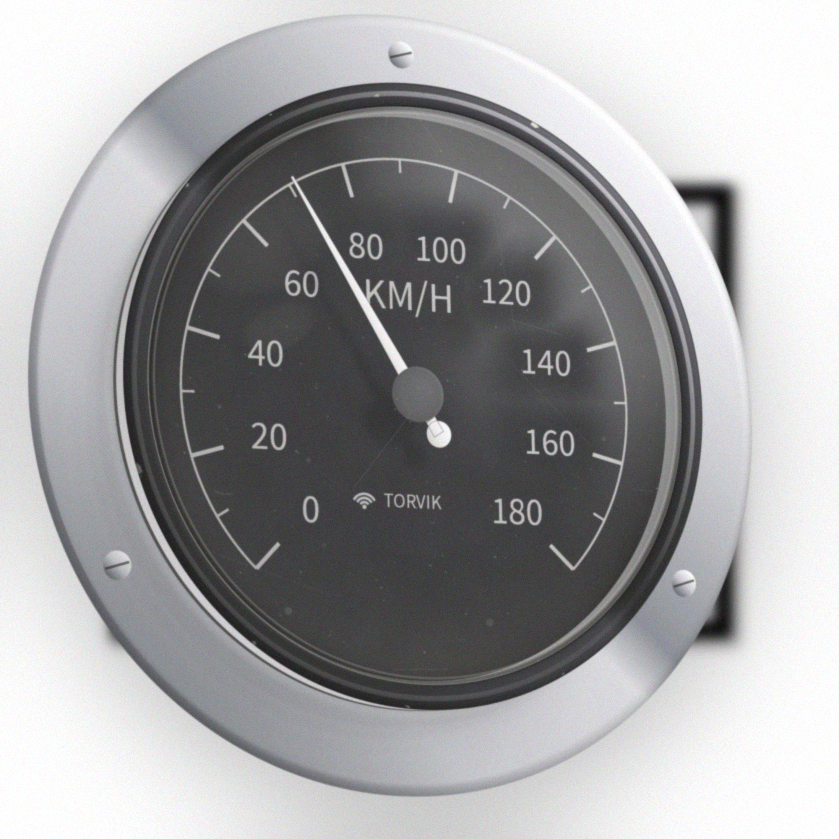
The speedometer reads 70; km/h
